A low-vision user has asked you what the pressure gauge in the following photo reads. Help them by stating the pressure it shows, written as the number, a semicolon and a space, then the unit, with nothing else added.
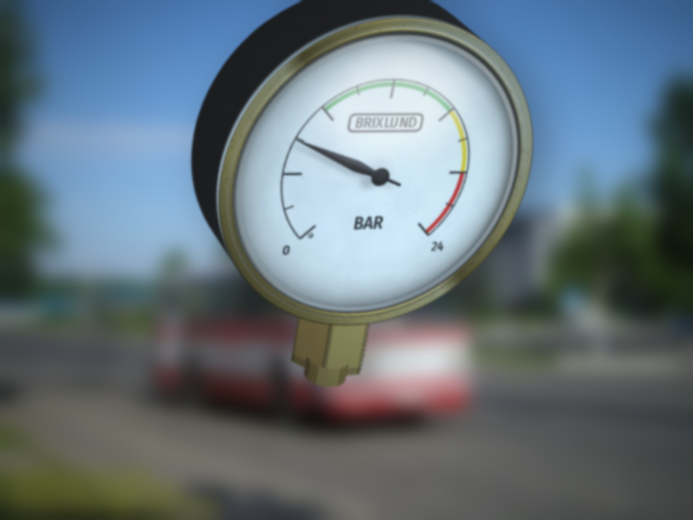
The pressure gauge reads 6; bar
